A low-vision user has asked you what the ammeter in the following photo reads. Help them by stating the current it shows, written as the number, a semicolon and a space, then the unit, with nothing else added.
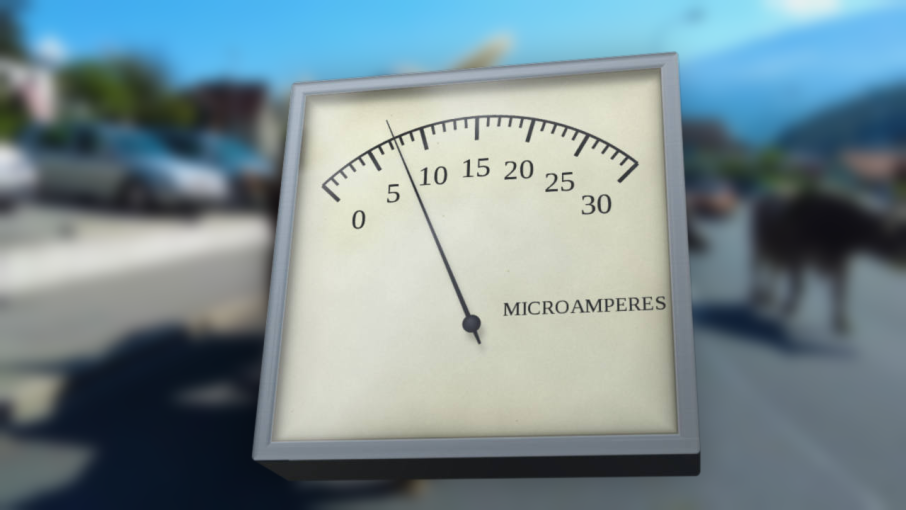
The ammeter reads 7.5; µA
